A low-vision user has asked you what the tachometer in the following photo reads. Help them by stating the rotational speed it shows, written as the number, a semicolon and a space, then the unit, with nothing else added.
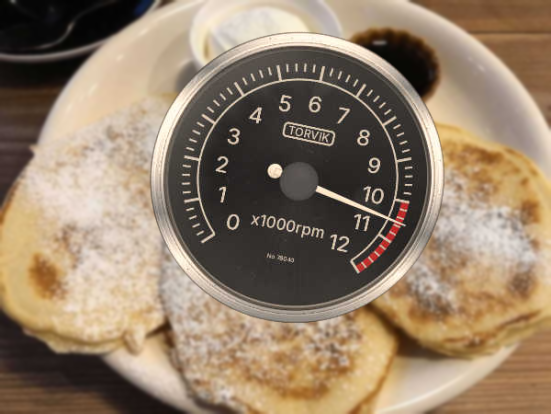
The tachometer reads 10500; rpm
